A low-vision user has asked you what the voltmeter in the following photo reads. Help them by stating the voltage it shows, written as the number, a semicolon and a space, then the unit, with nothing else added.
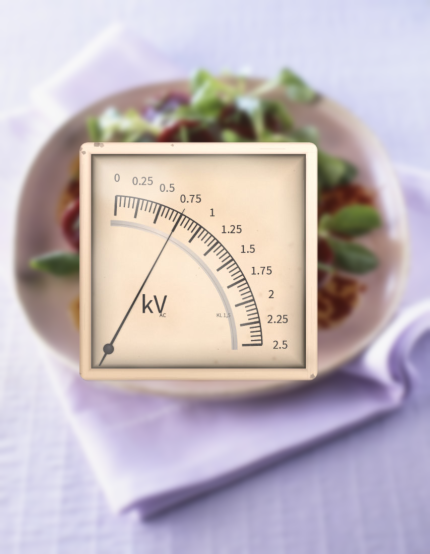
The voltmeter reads 0.75; kV
